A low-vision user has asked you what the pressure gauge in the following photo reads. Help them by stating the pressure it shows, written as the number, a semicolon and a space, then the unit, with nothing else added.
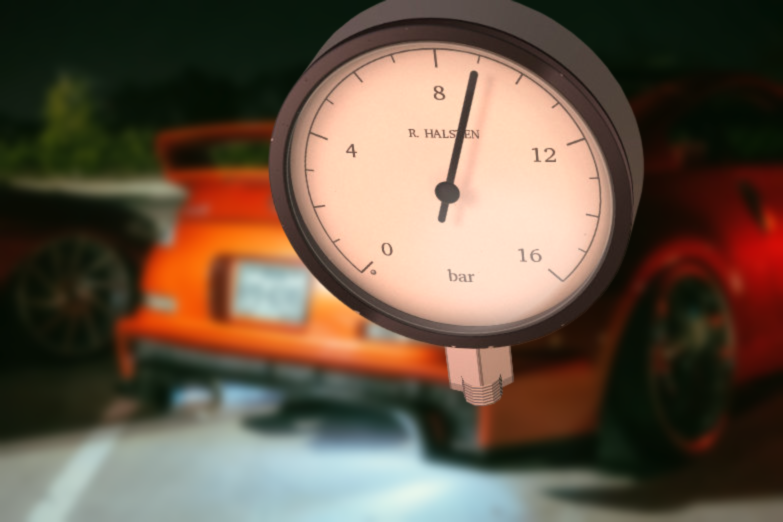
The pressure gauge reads 9; bar
